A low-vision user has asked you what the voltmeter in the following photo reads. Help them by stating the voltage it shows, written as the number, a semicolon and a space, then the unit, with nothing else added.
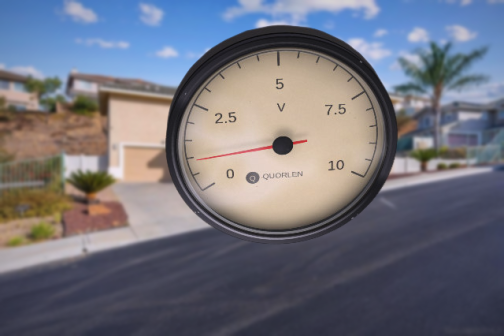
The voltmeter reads 1; V
